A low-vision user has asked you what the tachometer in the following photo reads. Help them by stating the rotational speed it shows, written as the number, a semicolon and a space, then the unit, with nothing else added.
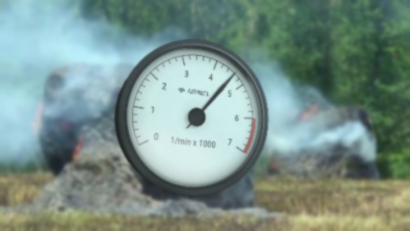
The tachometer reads 4600; rpm
